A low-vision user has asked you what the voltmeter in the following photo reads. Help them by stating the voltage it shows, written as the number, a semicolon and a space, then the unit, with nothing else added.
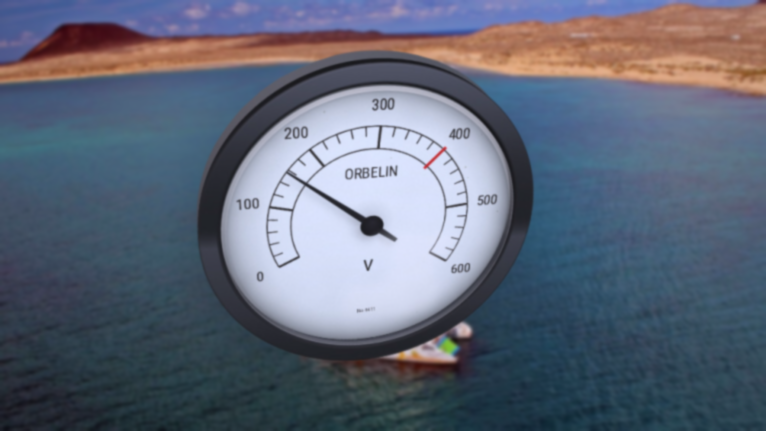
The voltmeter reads 160; V
